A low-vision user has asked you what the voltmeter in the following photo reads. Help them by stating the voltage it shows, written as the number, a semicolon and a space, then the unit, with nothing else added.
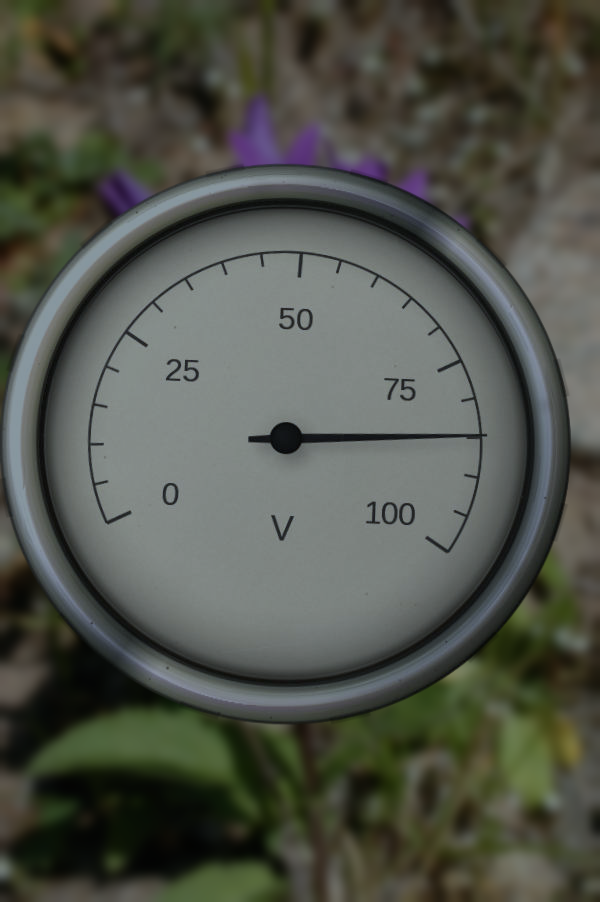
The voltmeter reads 85; V
